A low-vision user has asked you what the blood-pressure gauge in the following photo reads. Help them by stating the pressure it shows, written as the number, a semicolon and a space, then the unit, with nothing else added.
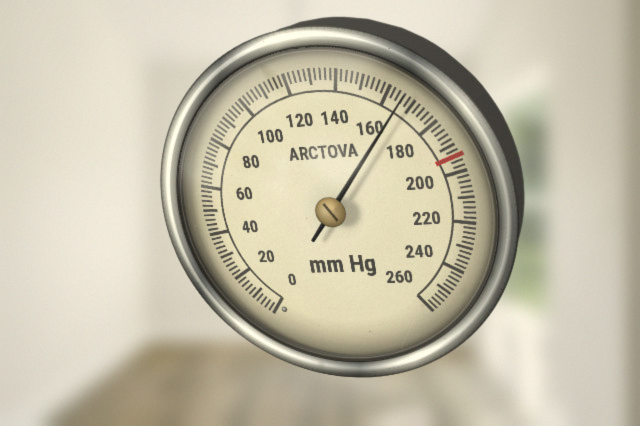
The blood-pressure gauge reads 166; mmHg
